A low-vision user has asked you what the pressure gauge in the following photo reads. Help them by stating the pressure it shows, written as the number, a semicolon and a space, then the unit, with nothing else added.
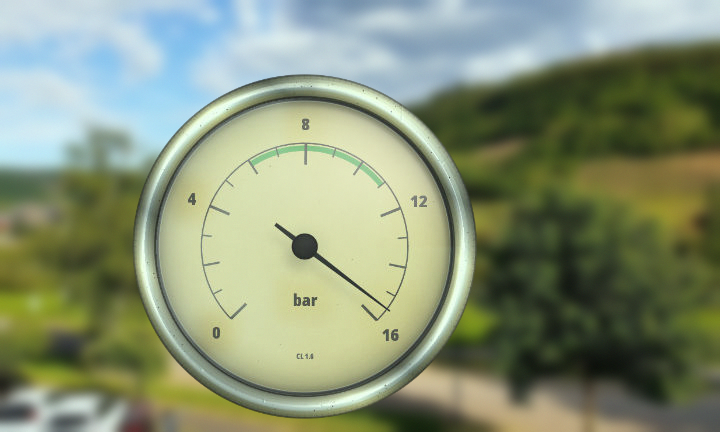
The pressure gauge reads 15.5; bar
